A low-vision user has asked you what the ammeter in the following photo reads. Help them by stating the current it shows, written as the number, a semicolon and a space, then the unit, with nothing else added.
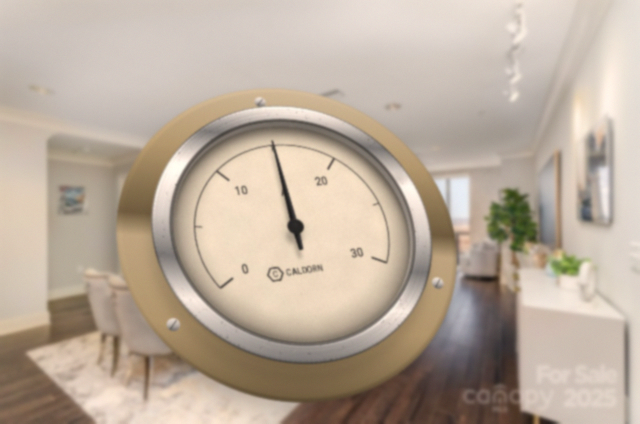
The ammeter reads 15; A
